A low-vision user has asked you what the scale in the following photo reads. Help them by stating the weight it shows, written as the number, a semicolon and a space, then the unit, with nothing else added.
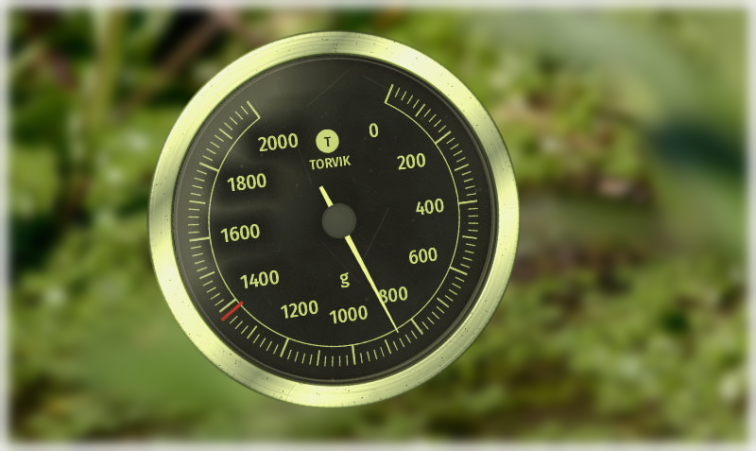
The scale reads 860; g
